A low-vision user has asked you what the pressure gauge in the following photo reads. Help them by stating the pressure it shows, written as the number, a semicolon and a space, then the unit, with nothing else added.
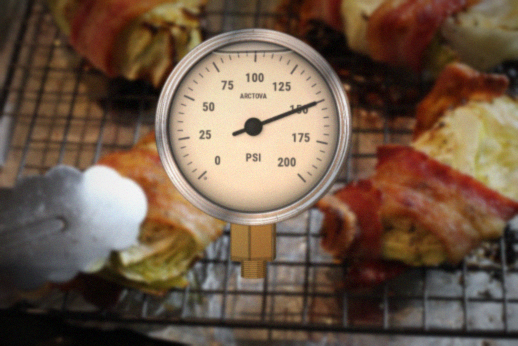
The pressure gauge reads 150; psi
